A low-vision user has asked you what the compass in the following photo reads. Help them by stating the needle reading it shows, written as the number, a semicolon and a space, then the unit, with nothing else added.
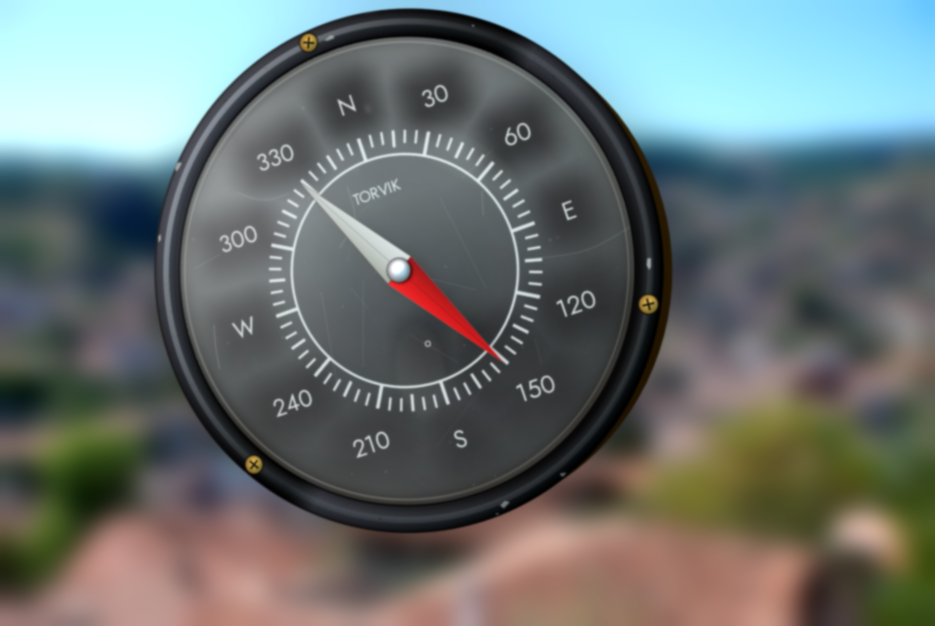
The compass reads 150; °
